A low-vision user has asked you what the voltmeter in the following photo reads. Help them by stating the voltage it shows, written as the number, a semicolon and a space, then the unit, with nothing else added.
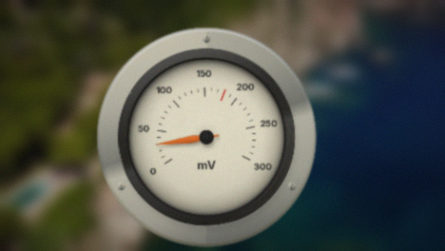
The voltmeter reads 30; mV
